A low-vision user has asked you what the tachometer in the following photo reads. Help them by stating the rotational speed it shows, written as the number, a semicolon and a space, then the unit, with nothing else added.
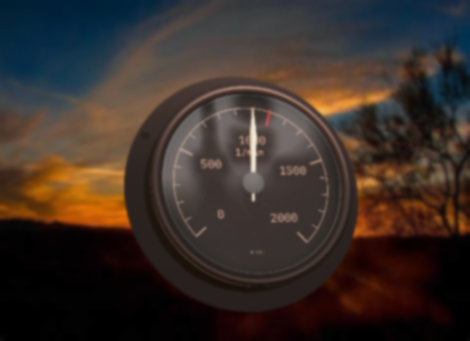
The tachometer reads 1000; rpm
